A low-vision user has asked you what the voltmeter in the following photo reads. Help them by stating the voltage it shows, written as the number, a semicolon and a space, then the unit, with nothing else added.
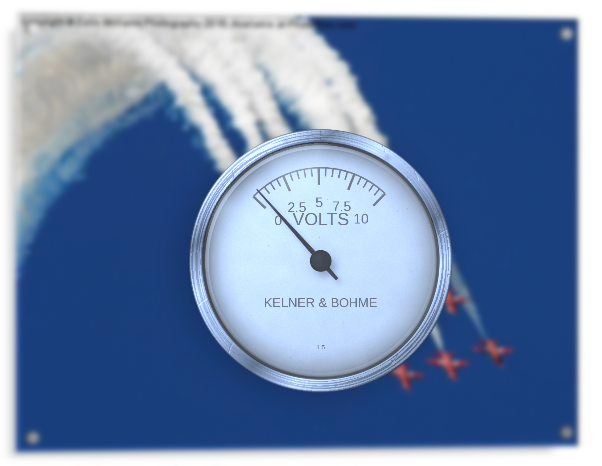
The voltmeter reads 0.5; V
